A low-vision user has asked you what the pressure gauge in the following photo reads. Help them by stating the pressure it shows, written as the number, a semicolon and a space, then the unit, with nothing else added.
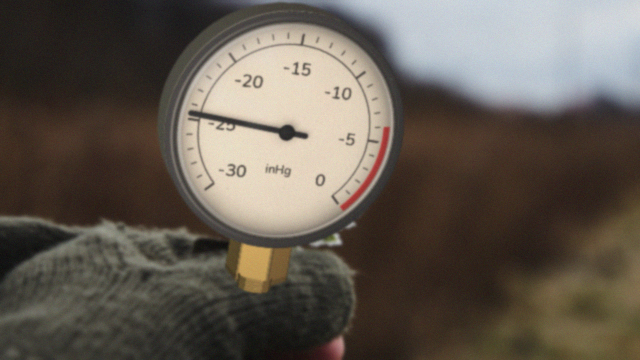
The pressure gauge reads -24.5; inHg
